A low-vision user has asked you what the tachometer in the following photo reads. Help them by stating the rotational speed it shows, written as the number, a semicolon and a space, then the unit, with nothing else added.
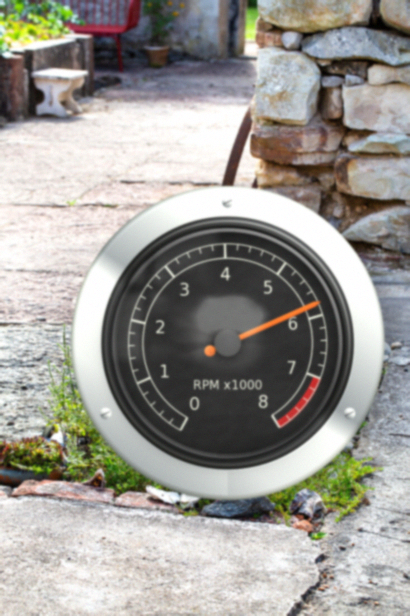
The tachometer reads 5800; rpm
